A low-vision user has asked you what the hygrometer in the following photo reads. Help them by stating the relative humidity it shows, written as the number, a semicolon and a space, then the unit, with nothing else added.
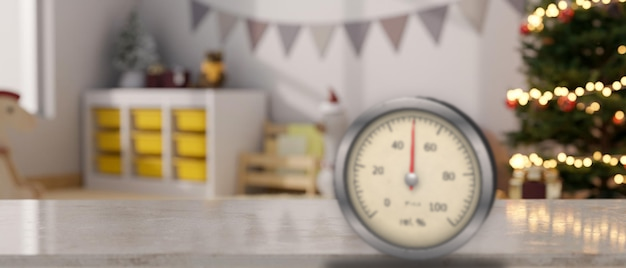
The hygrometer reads 50; %
